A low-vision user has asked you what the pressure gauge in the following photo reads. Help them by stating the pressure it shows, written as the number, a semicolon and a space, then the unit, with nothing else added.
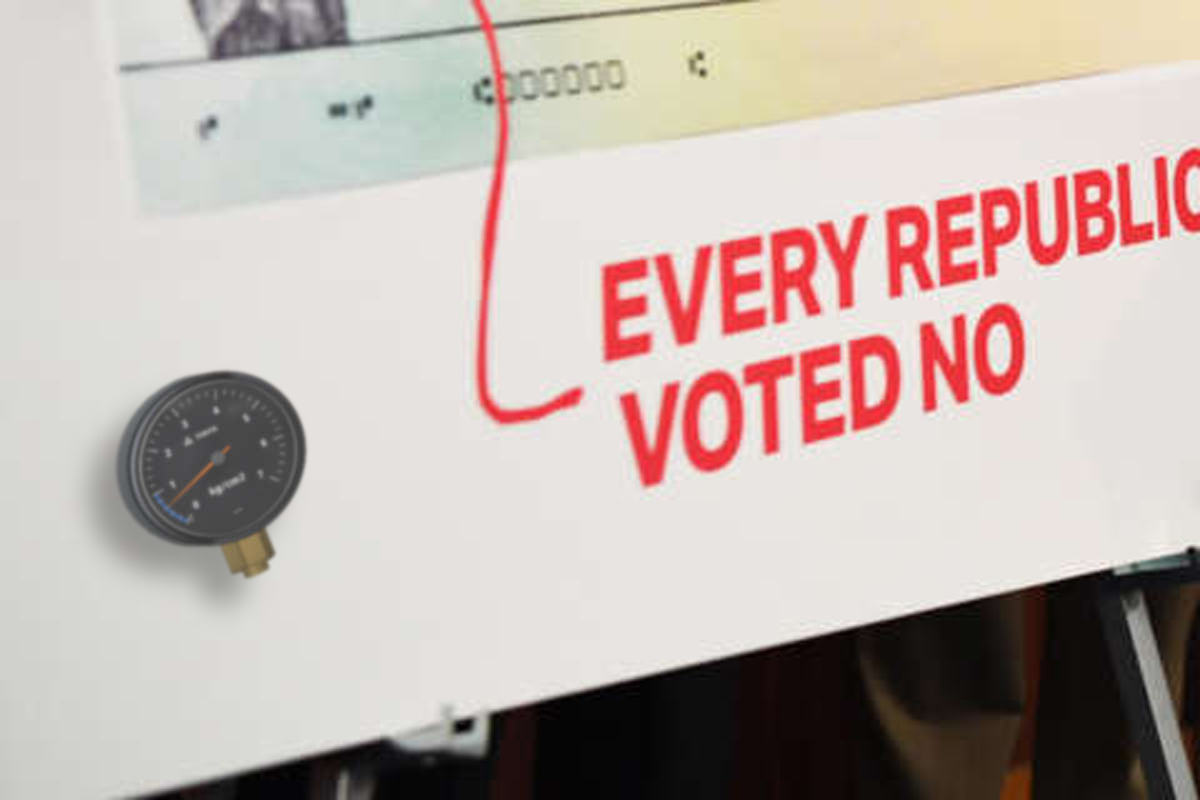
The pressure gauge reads 0.6; kg/cm²
